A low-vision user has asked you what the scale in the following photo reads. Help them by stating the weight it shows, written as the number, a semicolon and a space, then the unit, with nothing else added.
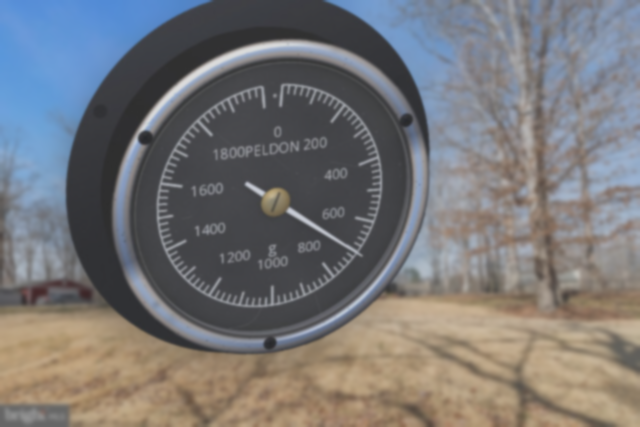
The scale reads 700; g
